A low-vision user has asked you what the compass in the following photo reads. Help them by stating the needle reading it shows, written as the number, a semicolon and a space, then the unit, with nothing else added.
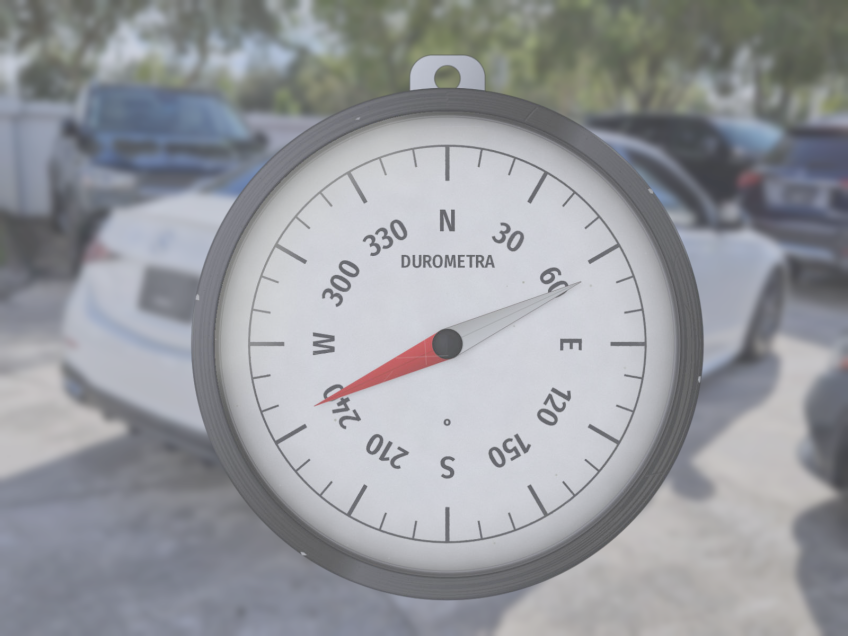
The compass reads 245; °
